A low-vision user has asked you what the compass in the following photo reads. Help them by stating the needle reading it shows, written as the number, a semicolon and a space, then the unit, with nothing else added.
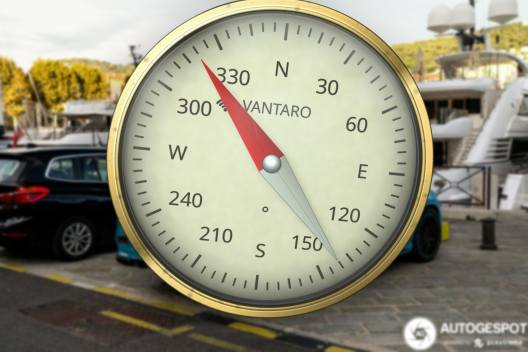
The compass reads 320; °
